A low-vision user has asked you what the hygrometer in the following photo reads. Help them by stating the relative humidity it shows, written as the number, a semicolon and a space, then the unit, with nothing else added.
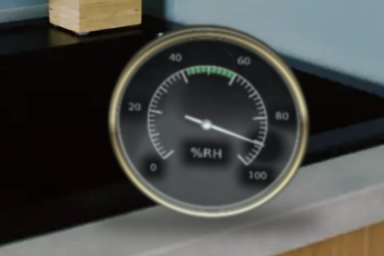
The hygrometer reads 90; %
